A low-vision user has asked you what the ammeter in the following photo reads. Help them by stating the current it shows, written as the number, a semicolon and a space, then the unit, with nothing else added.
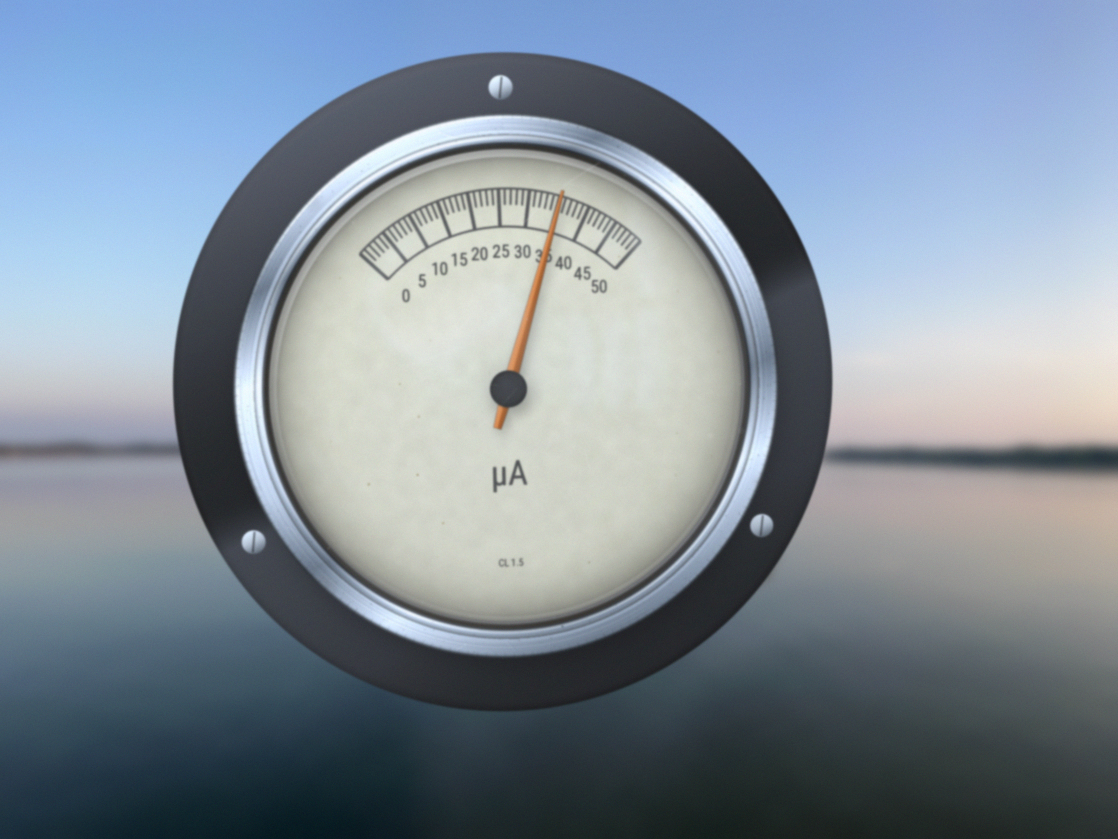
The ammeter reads 35; µA
